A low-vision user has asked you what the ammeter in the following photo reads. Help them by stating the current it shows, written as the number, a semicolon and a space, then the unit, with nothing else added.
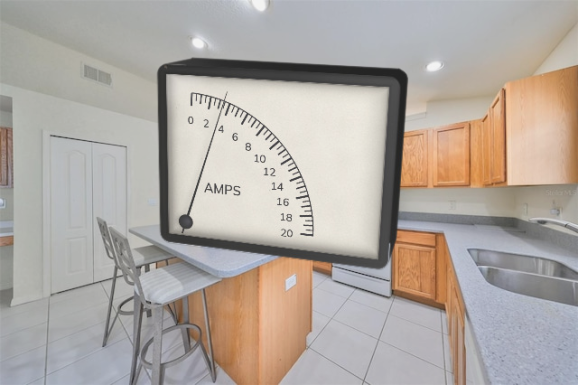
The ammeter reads 3.5; A
